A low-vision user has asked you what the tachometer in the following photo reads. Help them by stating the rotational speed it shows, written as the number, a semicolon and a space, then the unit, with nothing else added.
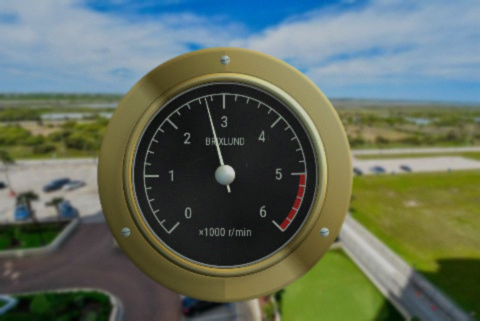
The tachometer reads 2700; rpm
